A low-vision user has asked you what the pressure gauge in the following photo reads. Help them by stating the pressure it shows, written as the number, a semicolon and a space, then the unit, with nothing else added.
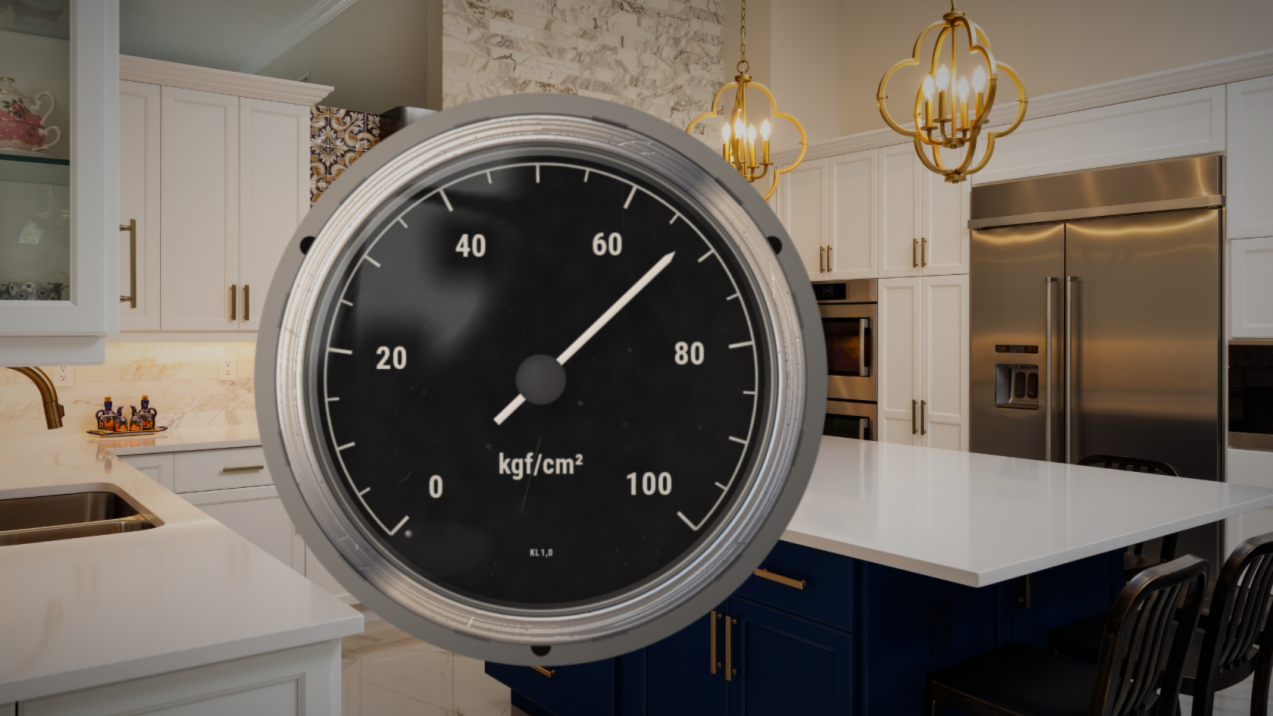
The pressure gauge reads 67.5; kg/cm²
